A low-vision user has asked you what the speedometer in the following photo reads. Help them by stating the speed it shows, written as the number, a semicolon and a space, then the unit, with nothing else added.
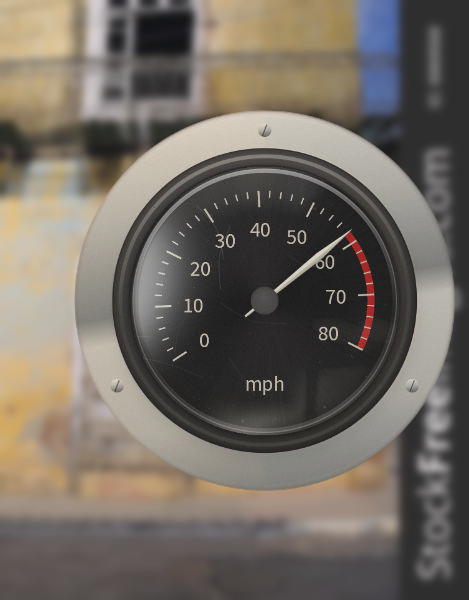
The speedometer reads 58; mph
